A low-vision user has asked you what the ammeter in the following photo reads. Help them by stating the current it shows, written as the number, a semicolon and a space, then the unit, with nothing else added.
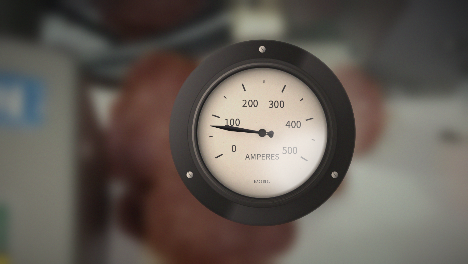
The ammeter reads 75; A
